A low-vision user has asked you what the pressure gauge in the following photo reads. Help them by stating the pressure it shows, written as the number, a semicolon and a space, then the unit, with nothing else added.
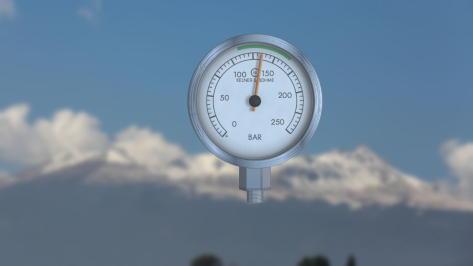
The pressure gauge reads 135; bar
